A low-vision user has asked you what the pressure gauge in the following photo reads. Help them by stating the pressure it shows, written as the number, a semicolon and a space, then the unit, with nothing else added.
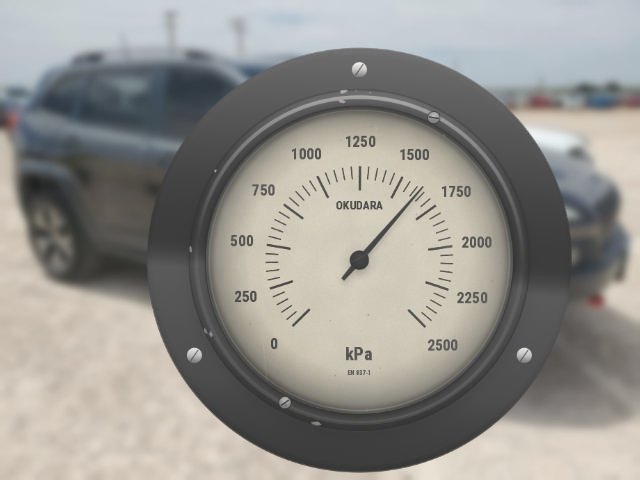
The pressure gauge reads 1625; kPa
